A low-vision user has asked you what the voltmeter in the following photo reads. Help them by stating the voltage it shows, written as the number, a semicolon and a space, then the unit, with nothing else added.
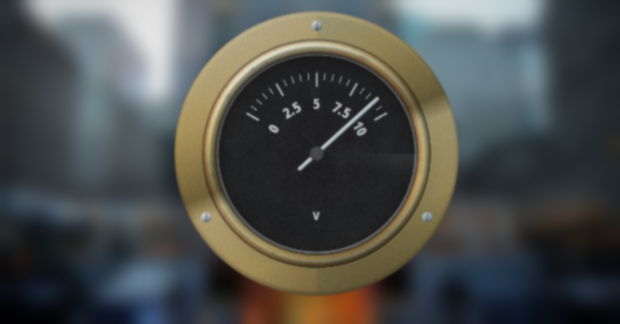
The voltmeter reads 9; V
